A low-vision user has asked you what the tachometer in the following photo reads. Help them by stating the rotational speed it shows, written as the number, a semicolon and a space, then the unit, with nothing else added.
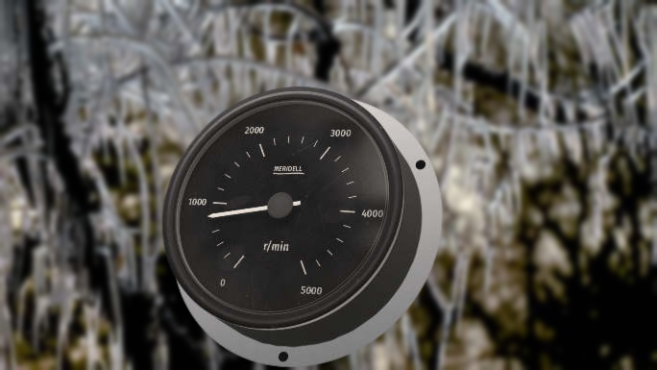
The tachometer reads 800; rpm
